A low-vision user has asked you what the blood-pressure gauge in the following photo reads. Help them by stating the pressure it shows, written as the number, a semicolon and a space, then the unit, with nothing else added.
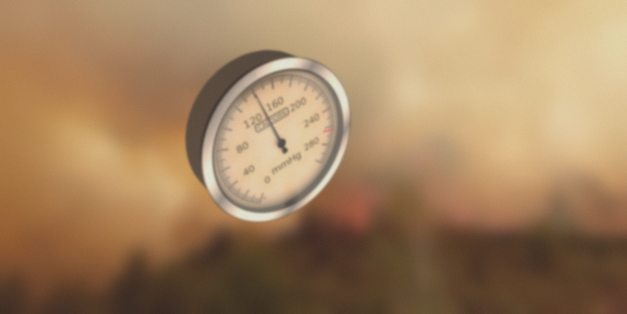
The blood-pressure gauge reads 140; mmHg
